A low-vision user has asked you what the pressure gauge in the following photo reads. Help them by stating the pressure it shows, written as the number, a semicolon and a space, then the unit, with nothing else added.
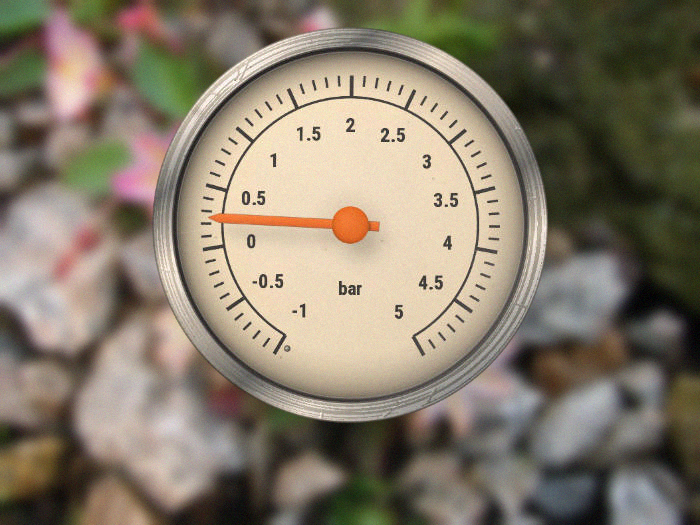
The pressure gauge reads 0.25; bar
